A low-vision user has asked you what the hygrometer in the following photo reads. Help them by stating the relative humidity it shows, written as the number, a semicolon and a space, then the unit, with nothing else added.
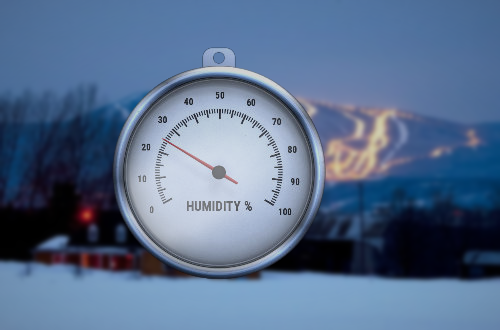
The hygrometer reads 25; %
